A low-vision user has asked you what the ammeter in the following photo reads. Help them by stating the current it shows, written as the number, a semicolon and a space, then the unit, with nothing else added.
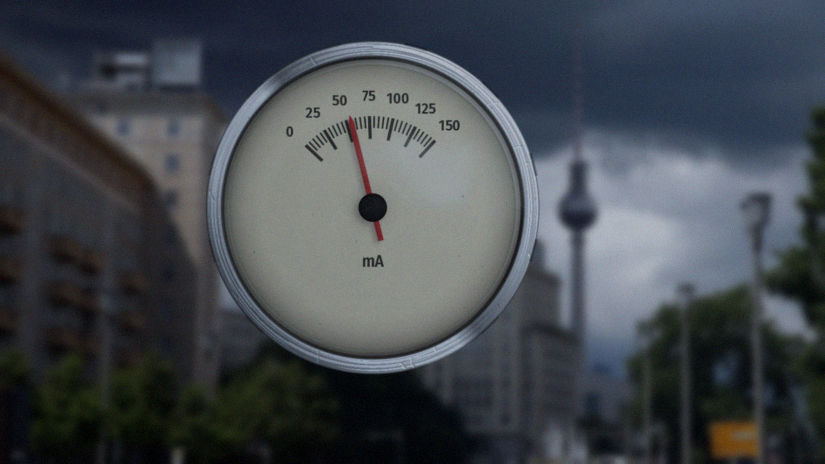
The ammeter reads 55; mA
